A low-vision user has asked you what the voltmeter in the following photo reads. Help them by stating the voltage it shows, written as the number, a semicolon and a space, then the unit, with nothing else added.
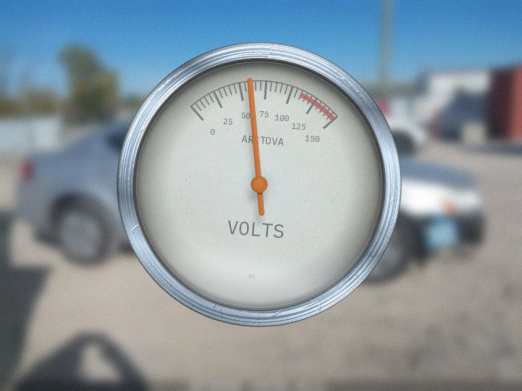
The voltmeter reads 60; V
